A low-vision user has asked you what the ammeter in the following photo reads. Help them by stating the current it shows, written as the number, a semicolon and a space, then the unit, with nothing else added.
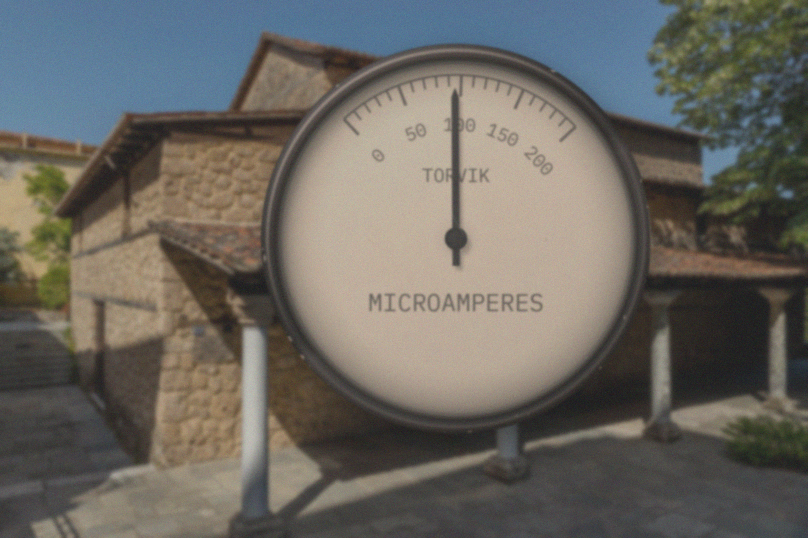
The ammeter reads 95; µA
